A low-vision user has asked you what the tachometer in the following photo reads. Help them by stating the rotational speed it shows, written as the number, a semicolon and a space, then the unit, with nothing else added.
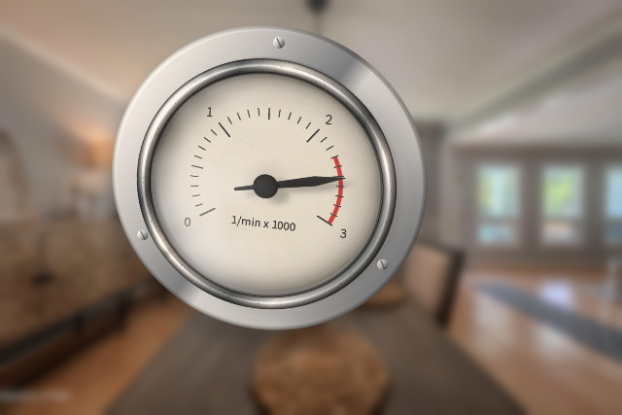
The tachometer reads 2500; rpm
